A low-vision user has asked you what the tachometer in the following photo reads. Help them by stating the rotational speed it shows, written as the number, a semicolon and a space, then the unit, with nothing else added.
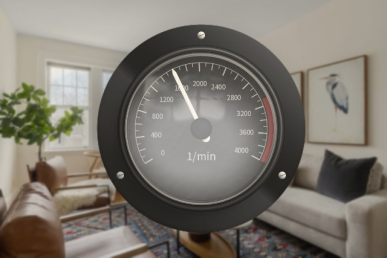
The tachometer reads 1600; rpm
